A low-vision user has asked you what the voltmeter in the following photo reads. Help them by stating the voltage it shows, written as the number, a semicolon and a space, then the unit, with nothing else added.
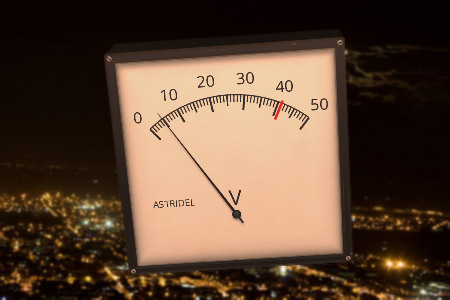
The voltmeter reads 5; V
